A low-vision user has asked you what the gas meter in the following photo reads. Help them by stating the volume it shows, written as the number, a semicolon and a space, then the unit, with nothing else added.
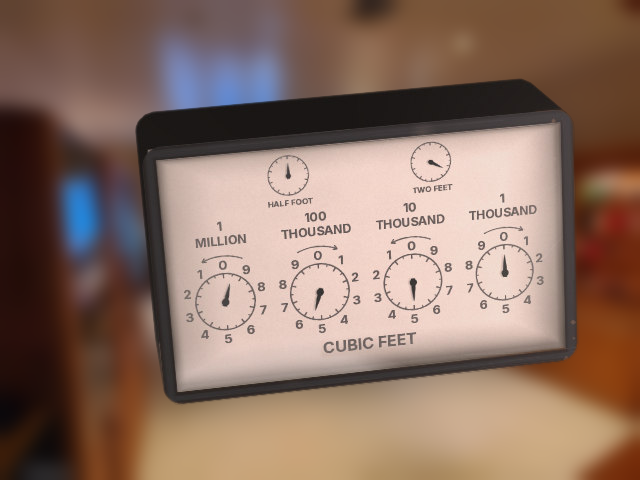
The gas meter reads 955000; ft³
